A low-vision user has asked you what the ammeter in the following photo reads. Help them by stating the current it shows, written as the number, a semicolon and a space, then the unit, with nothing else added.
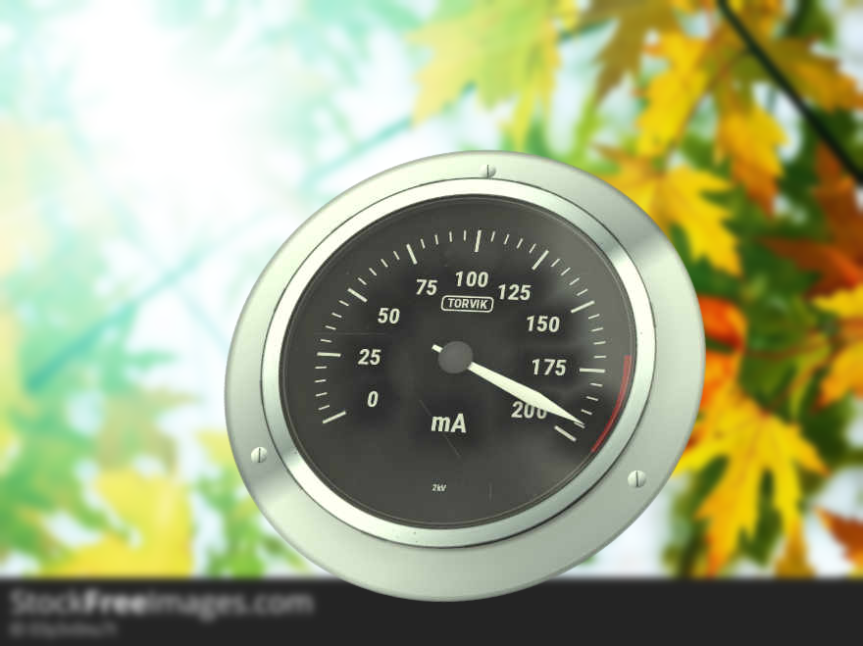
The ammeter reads 195; mA
